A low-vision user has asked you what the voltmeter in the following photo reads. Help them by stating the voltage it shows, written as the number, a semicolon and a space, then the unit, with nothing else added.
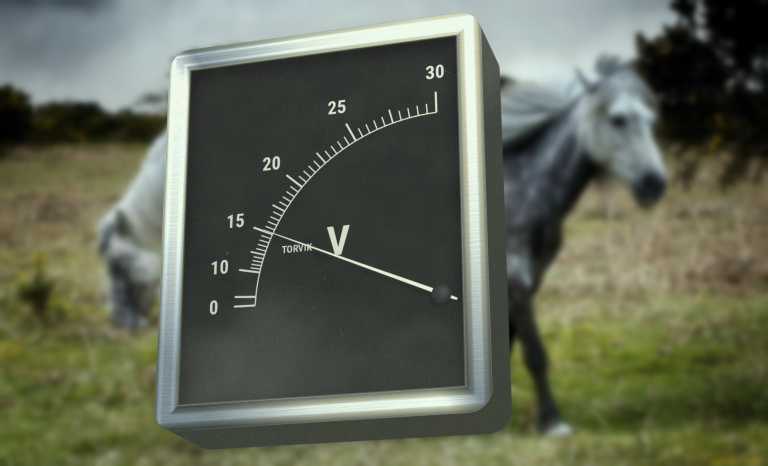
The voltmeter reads 15; V
